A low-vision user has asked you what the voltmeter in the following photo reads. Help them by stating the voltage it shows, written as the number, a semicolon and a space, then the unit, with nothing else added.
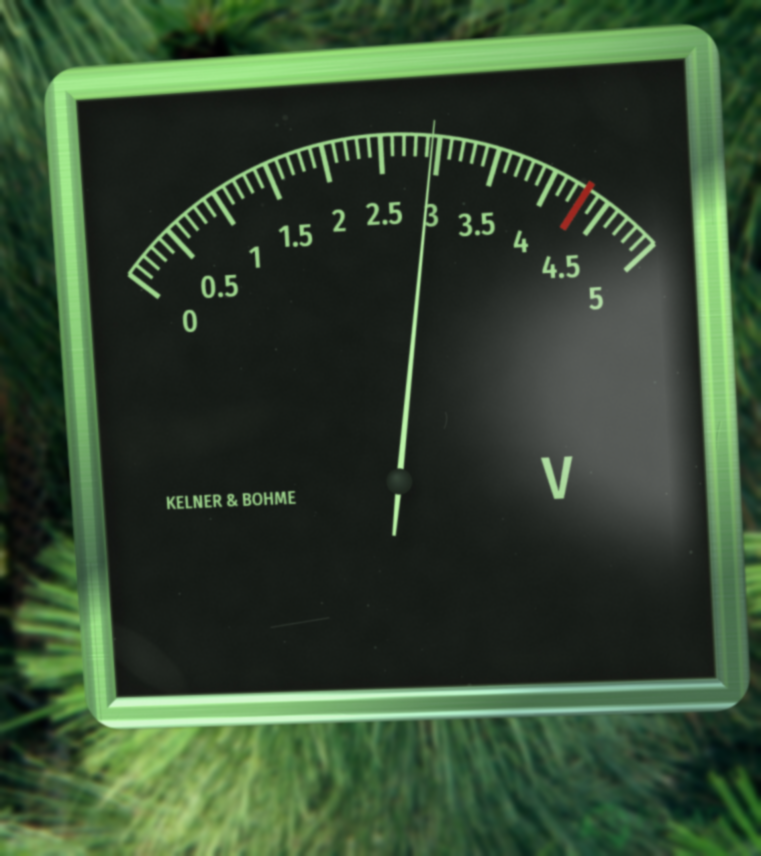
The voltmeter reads 2.95; V
